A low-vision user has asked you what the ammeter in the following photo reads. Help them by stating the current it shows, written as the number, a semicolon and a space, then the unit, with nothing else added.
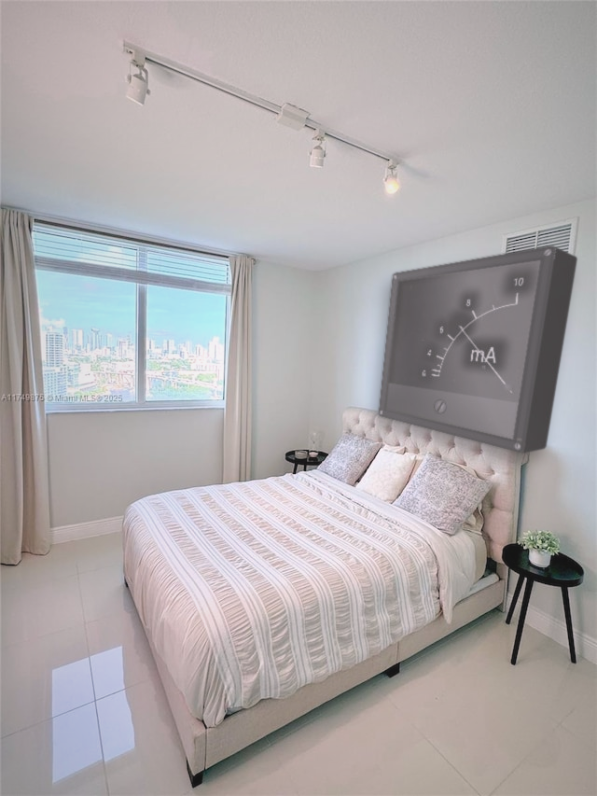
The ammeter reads 7; mA
